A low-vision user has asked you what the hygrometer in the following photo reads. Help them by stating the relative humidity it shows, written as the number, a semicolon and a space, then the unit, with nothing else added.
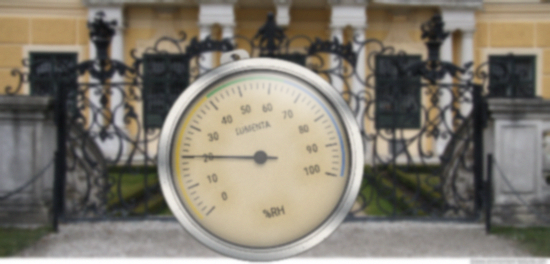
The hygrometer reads 20; %
